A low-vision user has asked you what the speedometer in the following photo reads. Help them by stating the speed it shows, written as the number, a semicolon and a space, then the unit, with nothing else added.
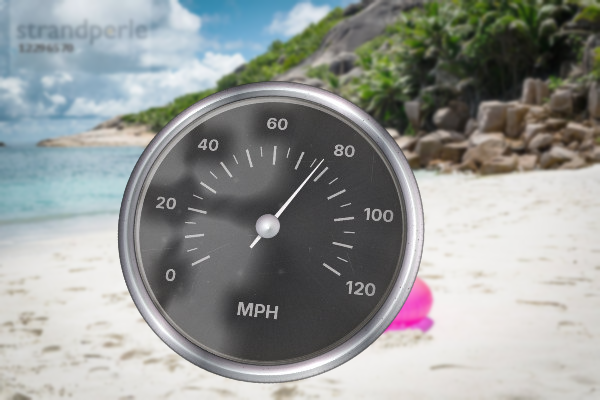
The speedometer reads 77.5; mph
